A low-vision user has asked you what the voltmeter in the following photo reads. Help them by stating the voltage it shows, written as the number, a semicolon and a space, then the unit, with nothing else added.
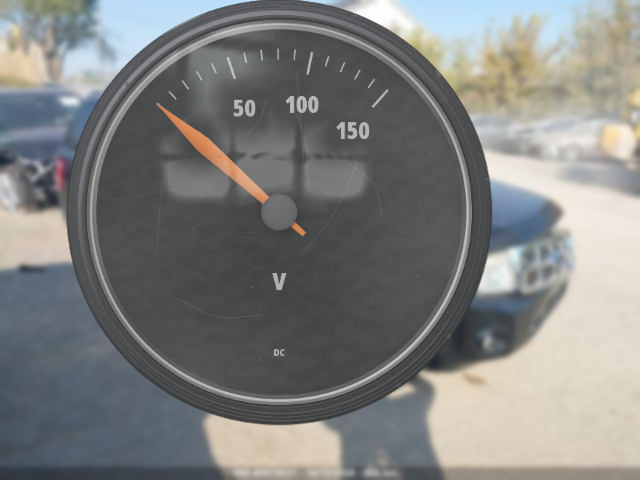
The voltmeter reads 0; V
